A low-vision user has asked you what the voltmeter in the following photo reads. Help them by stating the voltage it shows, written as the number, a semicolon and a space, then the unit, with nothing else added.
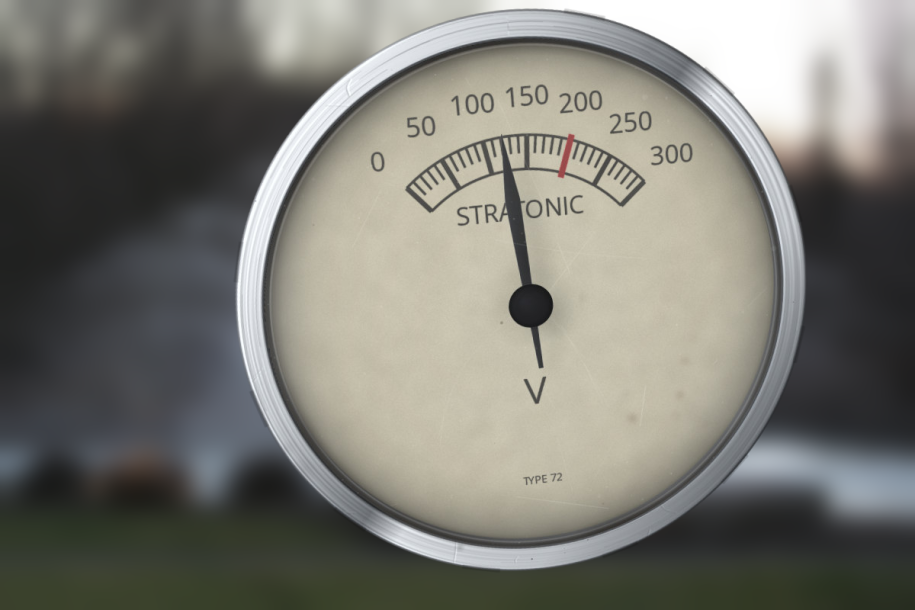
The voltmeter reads 120; V
